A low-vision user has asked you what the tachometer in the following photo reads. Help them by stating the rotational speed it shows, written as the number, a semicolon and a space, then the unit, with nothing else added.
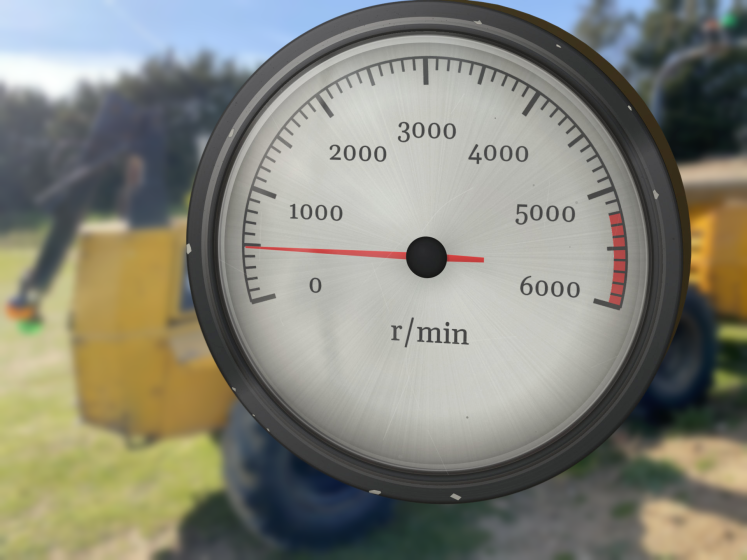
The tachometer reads 500; rpm
